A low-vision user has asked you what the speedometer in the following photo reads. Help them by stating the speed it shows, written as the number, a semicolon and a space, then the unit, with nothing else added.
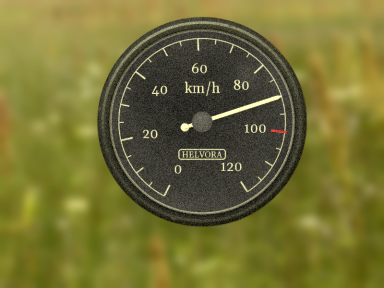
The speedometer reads 90; km/h
